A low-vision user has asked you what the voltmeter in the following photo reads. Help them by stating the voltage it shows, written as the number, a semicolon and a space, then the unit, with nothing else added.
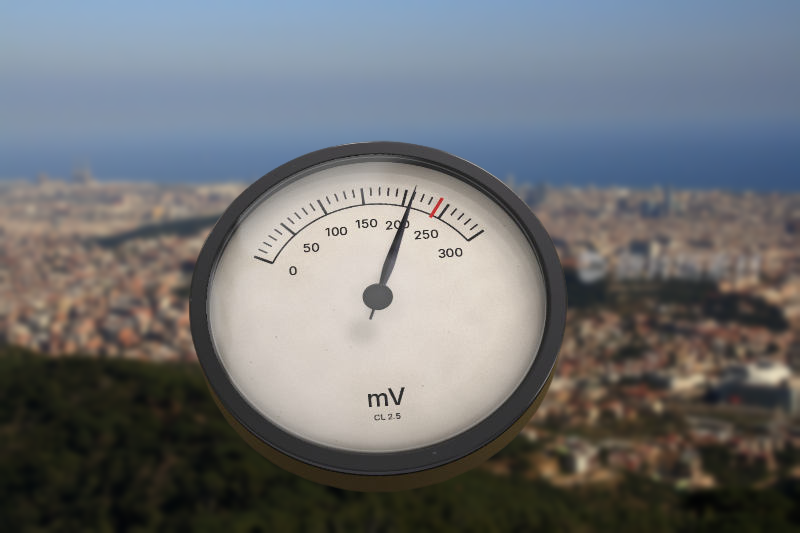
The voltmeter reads 210; mV
